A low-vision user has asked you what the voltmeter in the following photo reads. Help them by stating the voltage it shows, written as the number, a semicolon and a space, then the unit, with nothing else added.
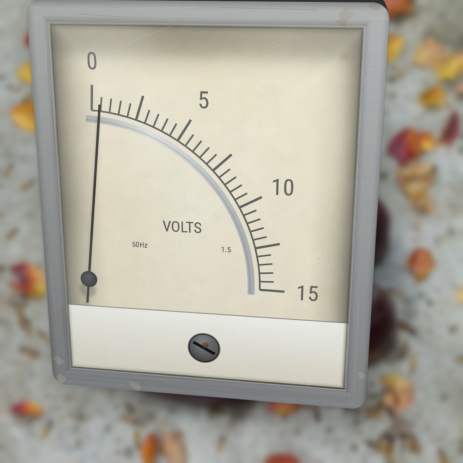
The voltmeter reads 0.5; V
